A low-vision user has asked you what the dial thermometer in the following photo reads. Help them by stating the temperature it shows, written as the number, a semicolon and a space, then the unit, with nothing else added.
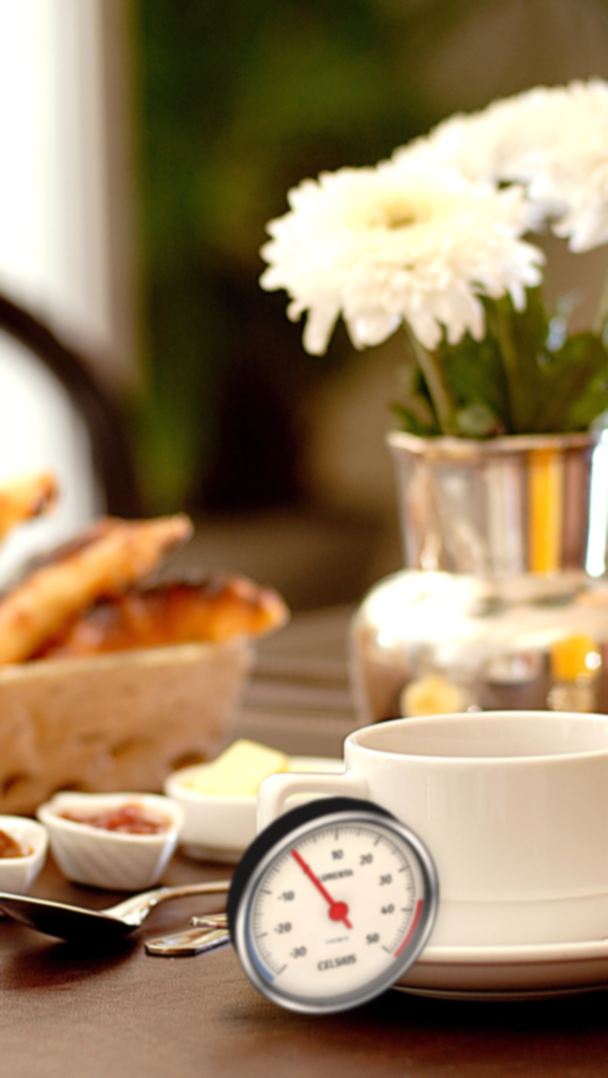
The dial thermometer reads 0; °C
